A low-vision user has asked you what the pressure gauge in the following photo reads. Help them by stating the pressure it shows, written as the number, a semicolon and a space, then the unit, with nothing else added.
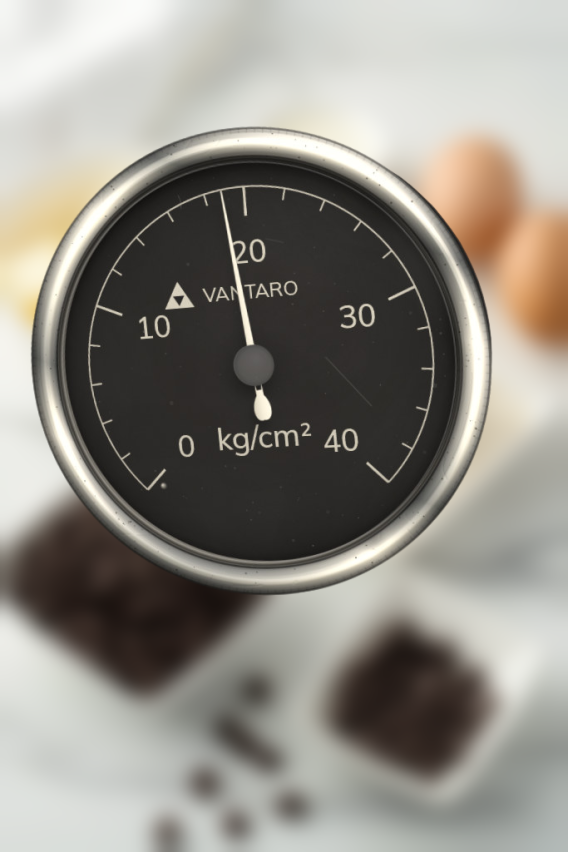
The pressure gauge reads 19; kg/cm²
